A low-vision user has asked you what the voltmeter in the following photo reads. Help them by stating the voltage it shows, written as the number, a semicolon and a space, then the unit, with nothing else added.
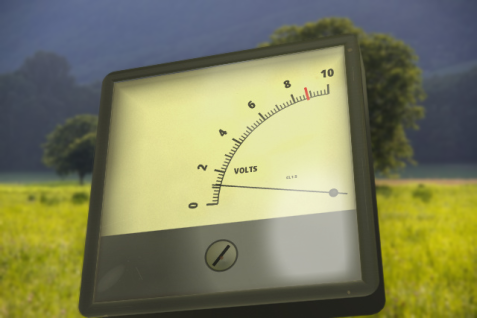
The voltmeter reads 1; V
